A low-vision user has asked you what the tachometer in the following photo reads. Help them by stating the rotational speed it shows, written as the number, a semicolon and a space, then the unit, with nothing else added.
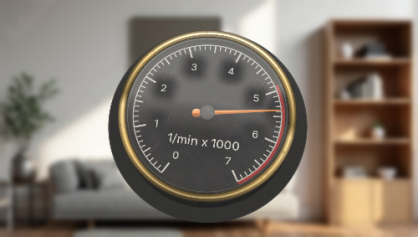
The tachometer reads 5400; rpm
